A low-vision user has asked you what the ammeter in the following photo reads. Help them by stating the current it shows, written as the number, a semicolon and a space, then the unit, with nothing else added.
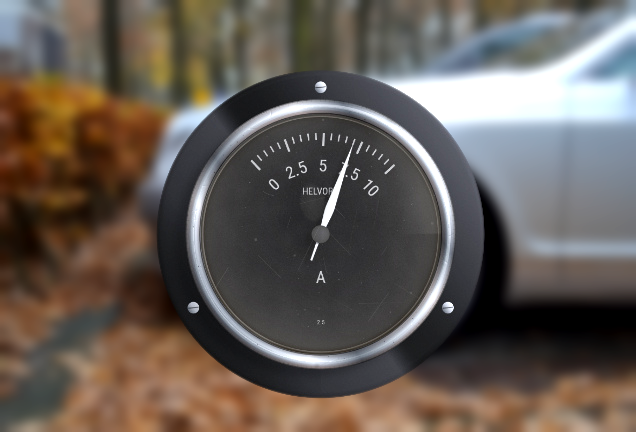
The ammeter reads 7; A
